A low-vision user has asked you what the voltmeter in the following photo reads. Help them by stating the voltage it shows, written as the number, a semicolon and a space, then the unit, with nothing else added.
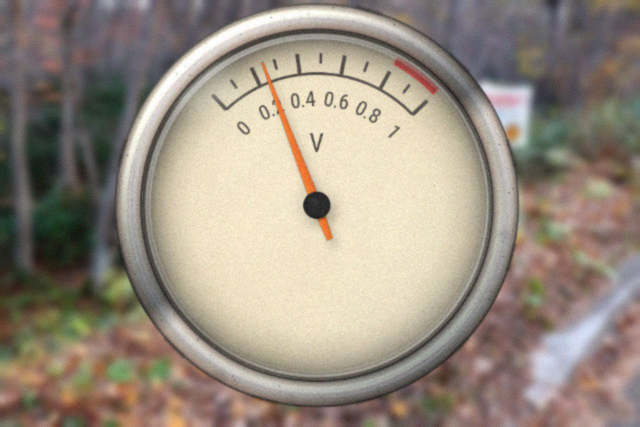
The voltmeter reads 0.25; V
